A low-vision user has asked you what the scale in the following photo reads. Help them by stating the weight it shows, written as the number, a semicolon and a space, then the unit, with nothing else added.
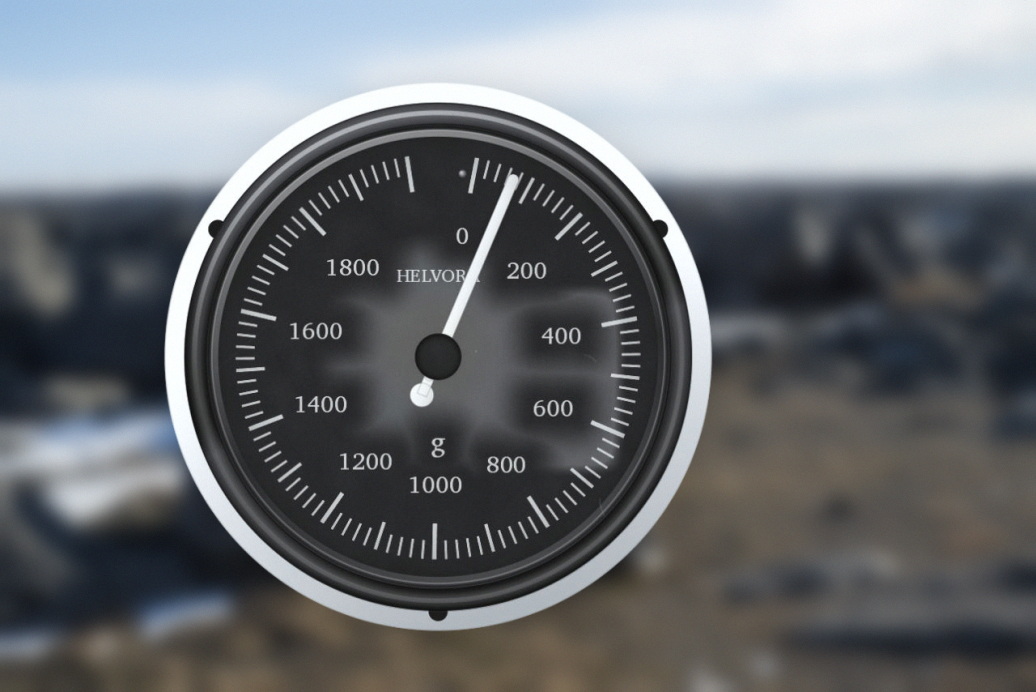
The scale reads 70; g
